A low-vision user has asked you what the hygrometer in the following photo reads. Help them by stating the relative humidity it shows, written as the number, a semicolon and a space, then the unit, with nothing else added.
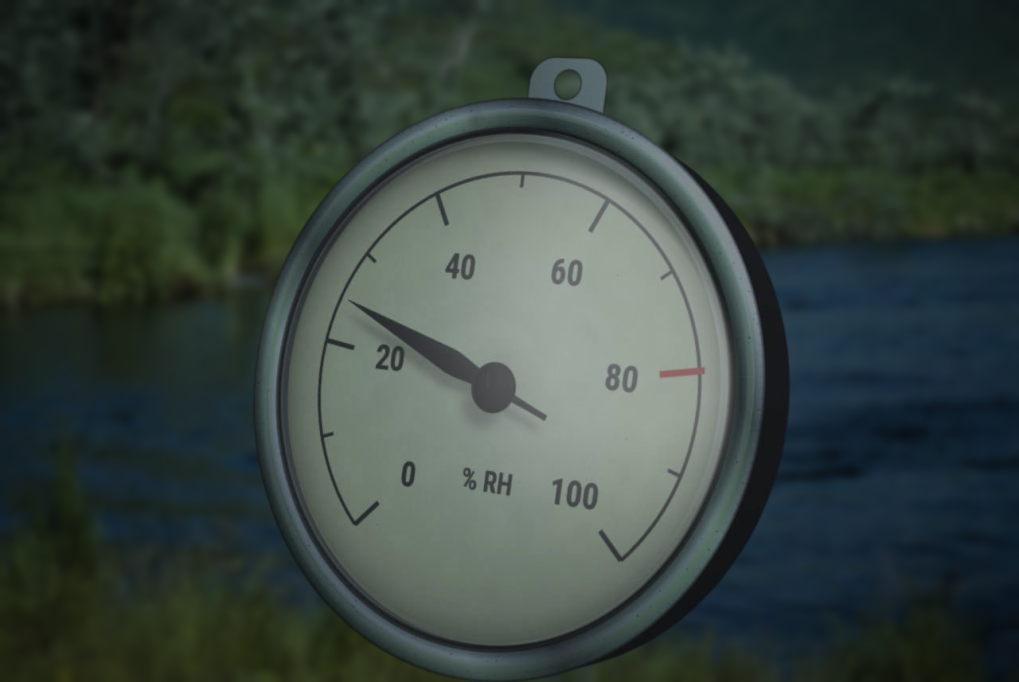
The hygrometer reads 25; %
